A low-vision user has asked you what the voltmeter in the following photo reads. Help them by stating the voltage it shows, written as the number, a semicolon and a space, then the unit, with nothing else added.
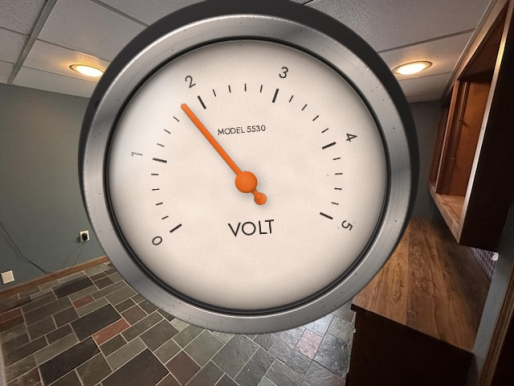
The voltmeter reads 1.8; V
